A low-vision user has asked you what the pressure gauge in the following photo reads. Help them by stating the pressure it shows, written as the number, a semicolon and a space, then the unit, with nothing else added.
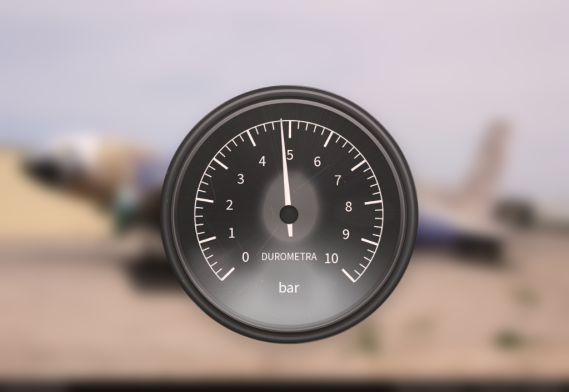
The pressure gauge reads 4.8; bar
